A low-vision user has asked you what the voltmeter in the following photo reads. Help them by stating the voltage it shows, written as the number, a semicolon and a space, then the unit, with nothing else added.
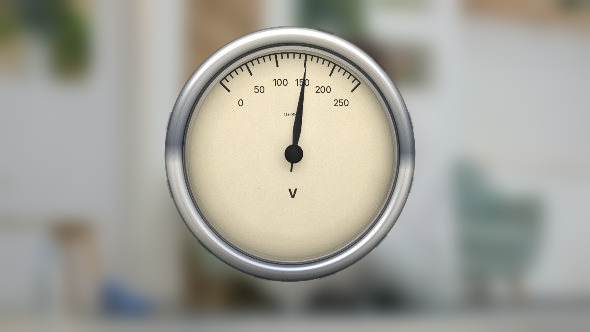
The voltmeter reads 150; V
